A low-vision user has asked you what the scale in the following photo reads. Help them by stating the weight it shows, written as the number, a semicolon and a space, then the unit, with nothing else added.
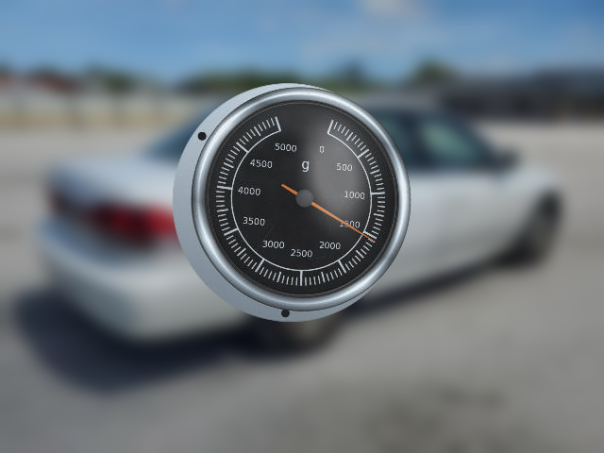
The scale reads 1550; g
